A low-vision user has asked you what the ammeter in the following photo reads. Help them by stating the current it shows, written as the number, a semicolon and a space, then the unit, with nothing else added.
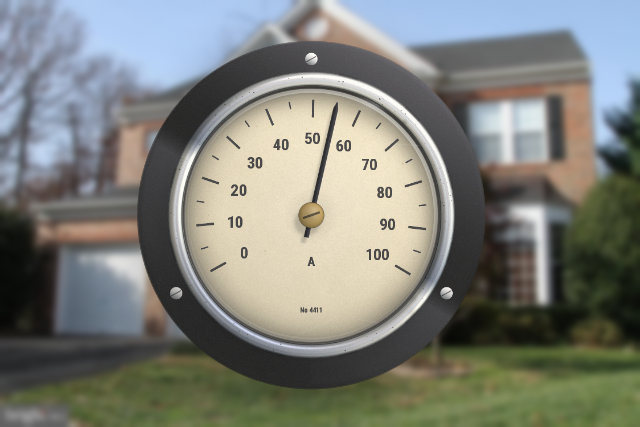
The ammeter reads 55; A
